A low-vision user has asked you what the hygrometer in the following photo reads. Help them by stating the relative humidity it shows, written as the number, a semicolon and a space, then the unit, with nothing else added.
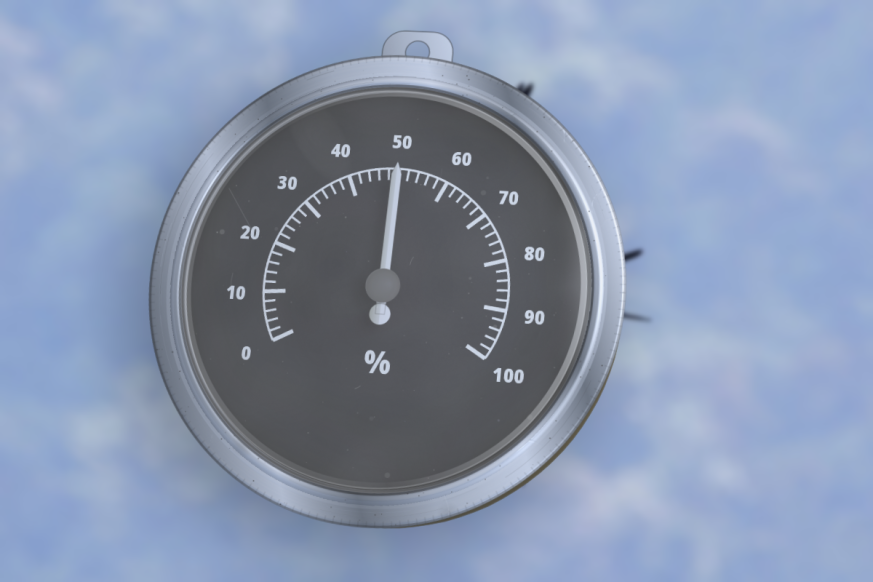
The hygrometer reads 50; %
